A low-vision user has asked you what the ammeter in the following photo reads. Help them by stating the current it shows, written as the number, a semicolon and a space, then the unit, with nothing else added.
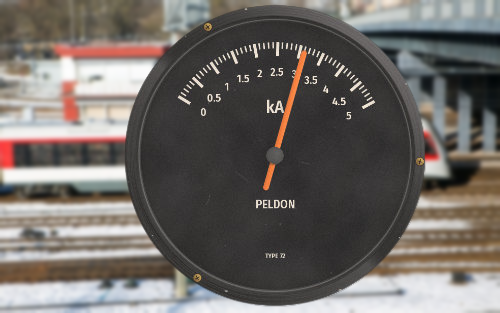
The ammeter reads 3.1; kA
